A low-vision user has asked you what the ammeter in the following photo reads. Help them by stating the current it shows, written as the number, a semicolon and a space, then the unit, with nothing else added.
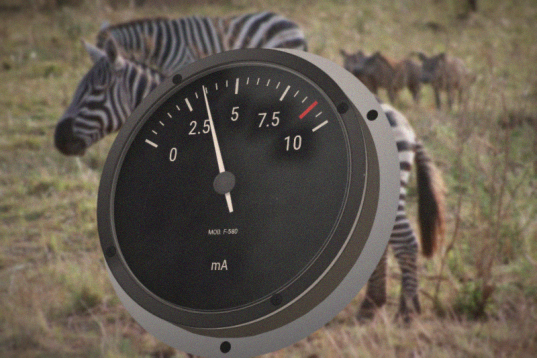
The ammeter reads 3.5; mA
